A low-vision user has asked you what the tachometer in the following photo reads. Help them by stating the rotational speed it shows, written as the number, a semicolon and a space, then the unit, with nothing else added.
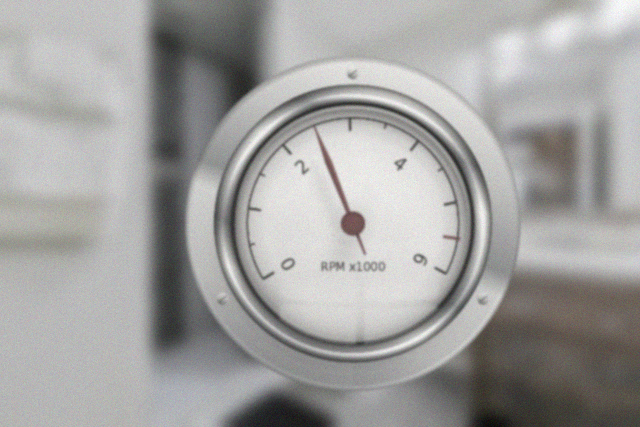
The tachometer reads 2500; rpm
